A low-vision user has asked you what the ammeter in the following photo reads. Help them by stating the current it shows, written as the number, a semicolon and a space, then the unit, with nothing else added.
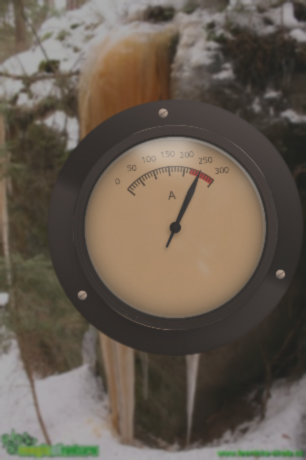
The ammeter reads 250; A
